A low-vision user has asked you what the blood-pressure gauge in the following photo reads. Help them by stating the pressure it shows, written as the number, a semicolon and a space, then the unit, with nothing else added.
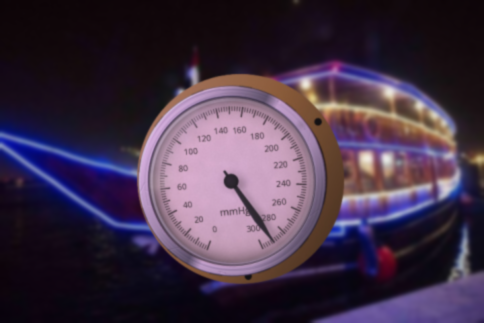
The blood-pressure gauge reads 290; mmHg
